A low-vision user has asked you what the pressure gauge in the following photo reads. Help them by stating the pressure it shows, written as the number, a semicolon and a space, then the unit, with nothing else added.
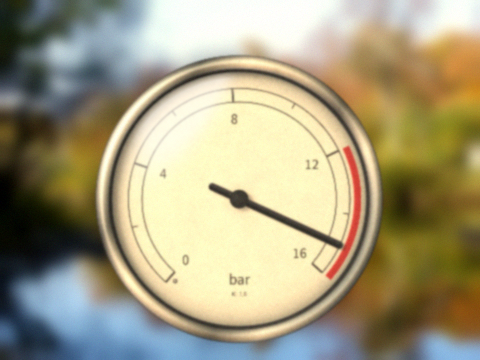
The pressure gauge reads 15; bar
